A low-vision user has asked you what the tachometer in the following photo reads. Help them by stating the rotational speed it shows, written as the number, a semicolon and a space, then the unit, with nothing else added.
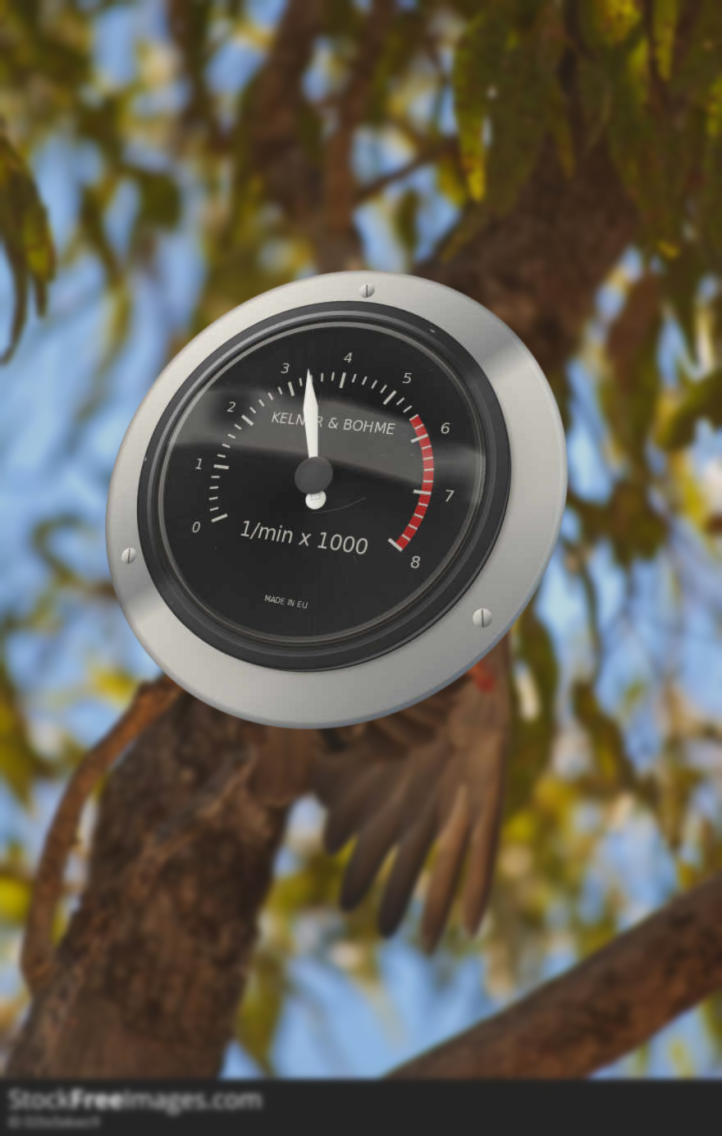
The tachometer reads 3400; rpm
